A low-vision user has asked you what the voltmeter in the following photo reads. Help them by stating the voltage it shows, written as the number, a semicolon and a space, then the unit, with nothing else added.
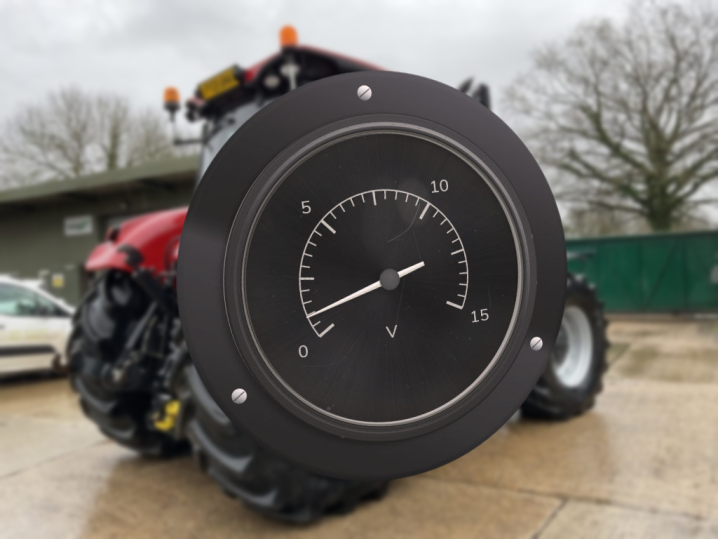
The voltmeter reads 1; V
